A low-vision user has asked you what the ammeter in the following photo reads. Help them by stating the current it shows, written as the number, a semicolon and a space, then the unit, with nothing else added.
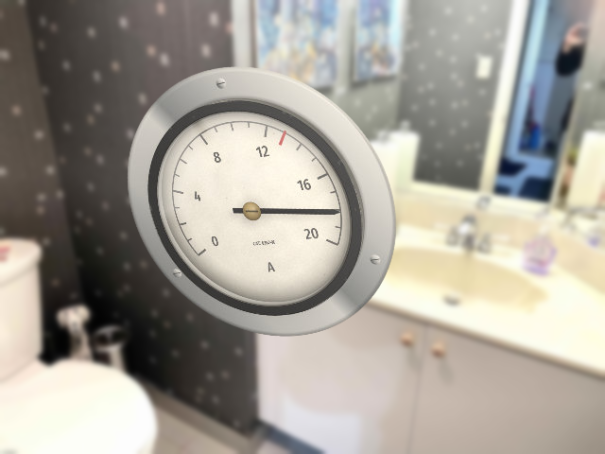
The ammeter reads 18; A
